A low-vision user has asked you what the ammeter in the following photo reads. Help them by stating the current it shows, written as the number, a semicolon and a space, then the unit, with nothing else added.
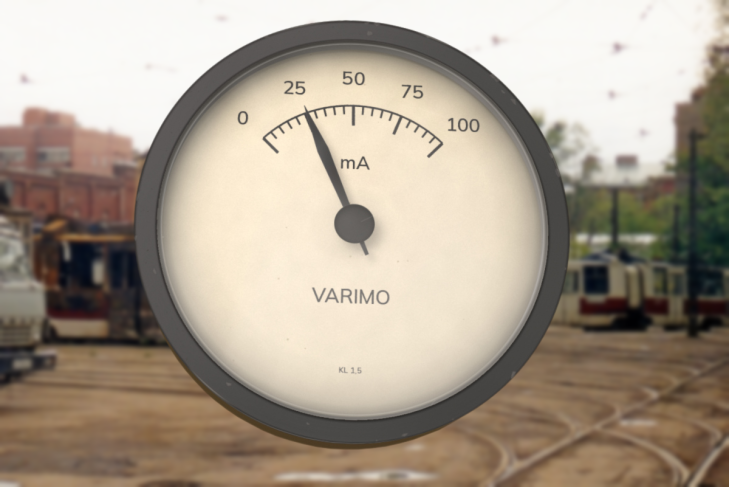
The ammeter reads 25; mA
